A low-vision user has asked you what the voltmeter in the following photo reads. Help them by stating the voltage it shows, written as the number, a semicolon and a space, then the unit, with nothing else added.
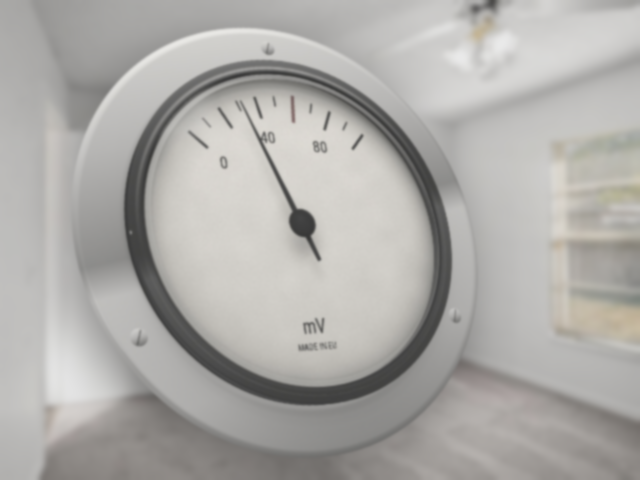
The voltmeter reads 30; mV
